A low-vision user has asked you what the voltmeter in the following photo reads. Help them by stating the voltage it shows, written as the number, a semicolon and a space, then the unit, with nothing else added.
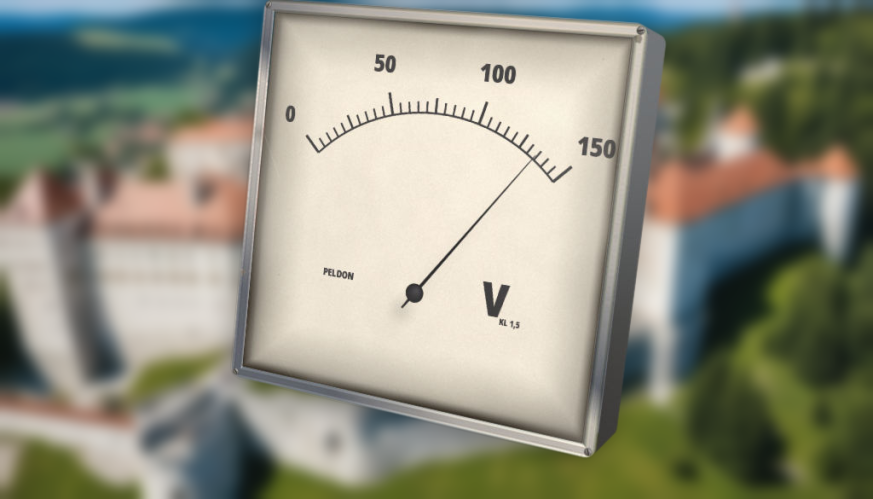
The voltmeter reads 135; V
